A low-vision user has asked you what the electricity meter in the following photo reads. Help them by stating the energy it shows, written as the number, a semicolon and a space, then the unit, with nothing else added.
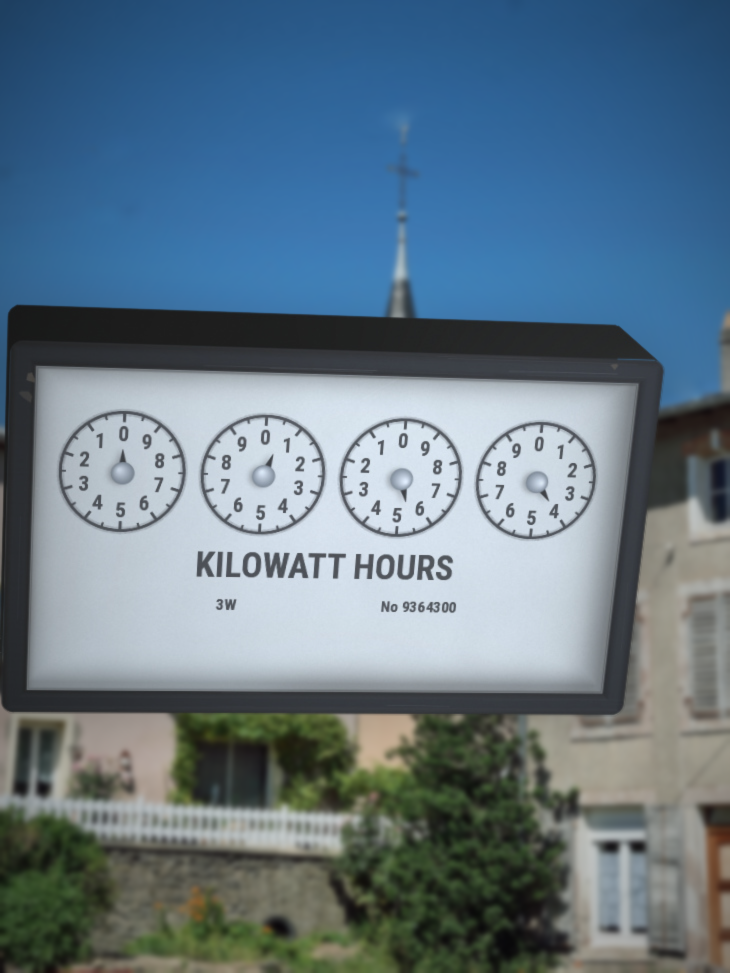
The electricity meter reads 54; kWh
